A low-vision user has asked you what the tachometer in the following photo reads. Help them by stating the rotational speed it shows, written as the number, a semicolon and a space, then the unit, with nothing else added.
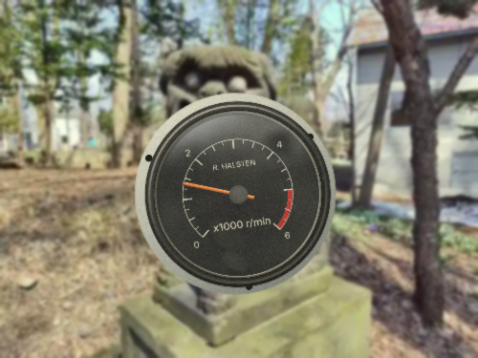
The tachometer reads 1375; rpm
